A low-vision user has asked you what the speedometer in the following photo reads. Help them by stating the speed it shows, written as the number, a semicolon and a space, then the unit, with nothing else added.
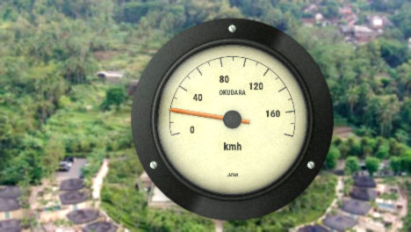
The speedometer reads 20; km/h
